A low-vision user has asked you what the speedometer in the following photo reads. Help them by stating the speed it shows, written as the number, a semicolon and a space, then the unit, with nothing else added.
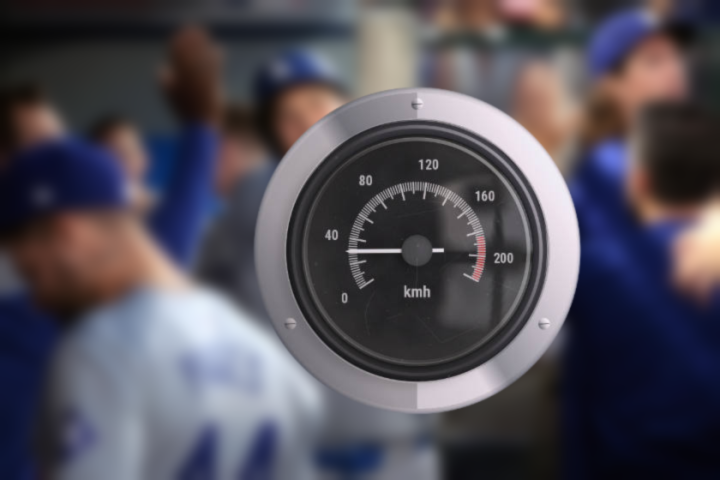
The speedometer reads 30; km/h
